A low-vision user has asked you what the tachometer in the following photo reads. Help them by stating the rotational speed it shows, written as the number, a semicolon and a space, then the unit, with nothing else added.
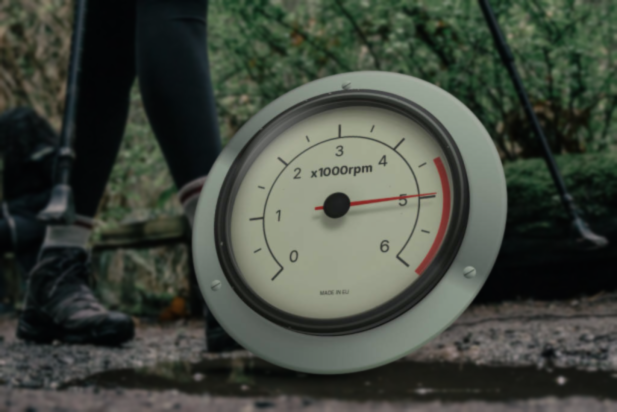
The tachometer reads 5000; rpm
